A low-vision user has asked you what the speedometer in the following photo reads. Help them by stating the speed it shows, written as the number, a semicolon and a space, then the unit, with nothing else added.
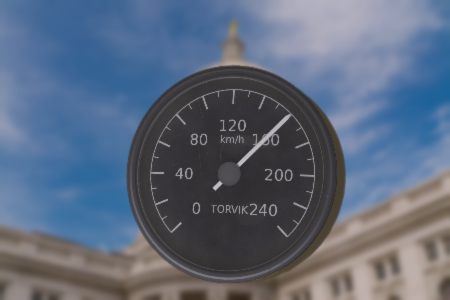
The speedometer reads 160; km/h
